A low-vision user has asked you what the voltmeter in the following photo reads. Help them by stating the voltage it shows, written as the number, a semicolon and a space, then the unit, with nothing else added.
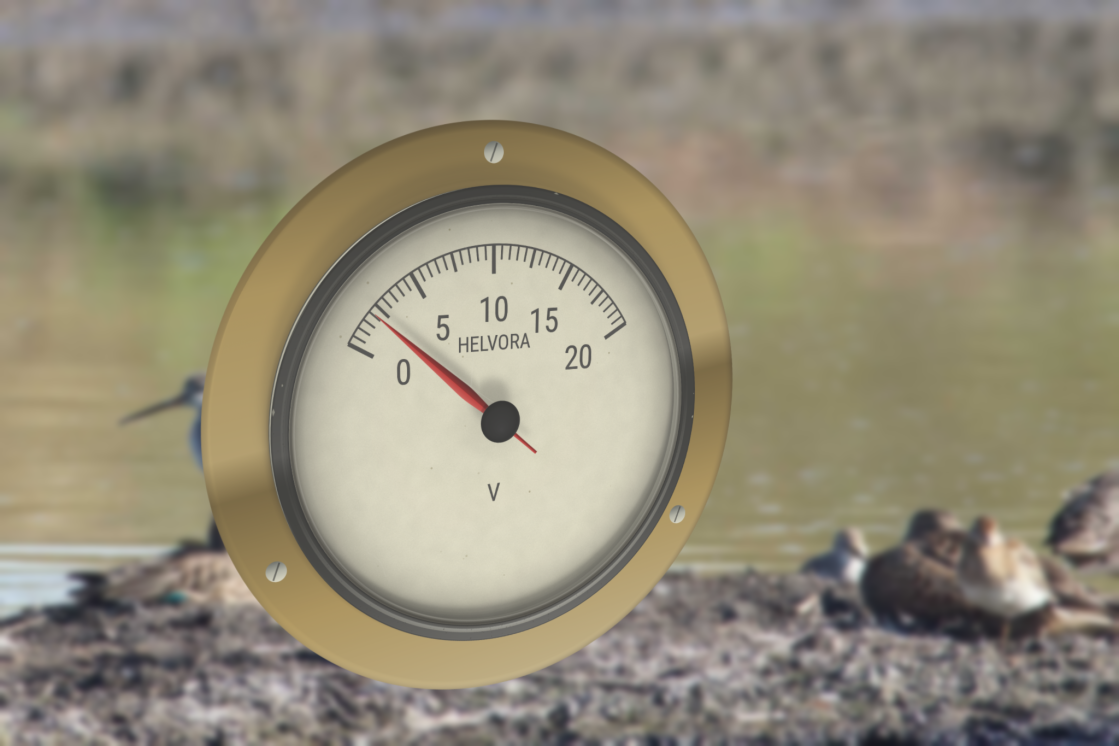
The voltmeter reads 2; V
